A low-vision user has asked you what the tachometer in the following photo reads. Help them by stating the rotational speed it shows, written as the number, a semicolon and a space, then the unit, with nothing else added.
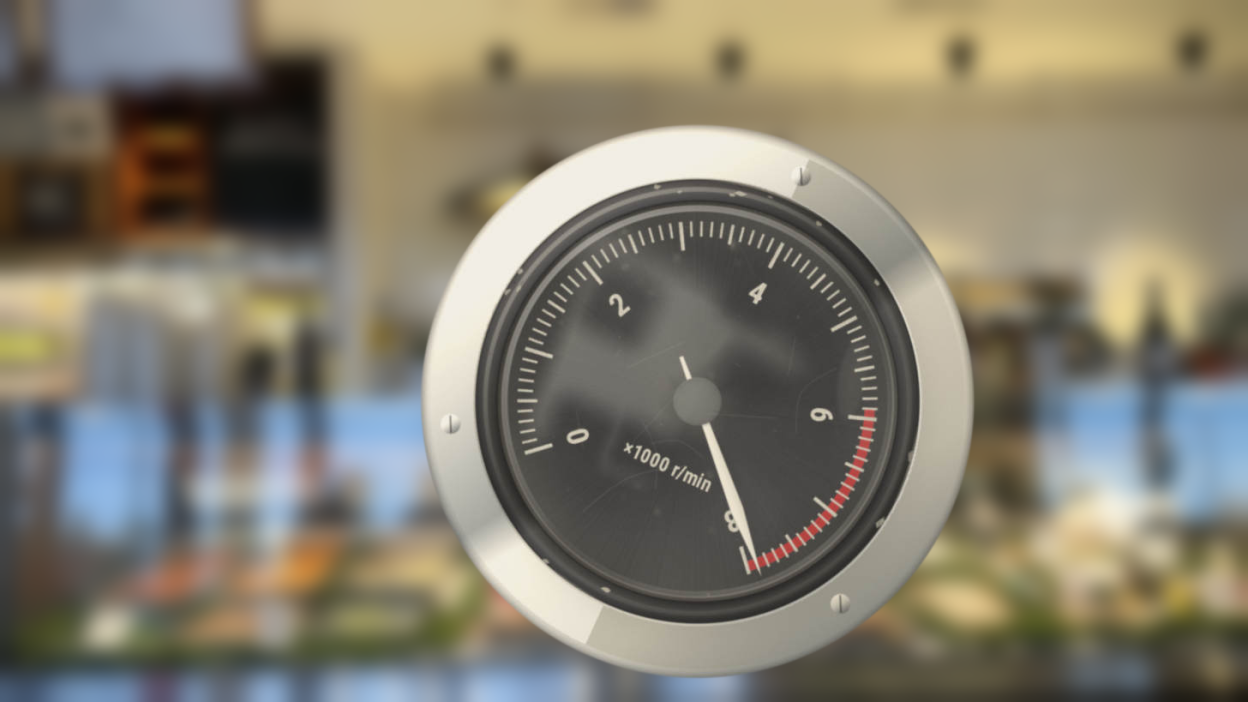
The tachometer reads 7900; rpm
